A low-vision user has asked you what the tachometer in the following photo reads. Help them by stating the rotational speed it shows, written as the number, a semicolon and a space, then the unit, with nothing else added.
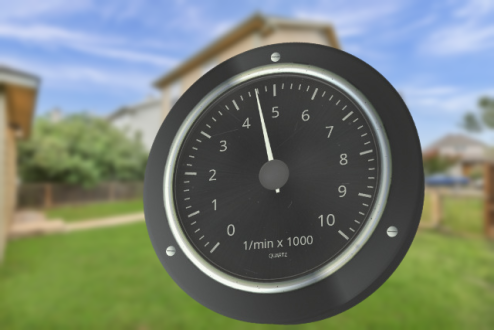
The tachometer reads 4600; rpm
